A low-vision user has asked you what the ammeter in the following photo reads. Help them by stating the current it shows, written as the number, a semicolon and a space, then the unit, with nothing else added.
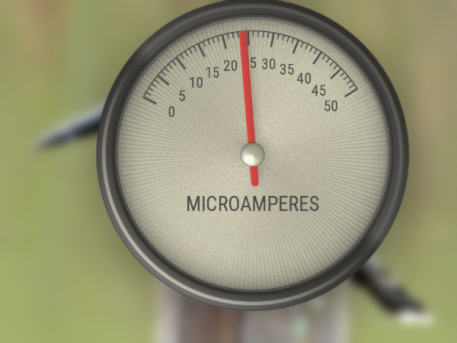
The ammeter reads 24; µA
